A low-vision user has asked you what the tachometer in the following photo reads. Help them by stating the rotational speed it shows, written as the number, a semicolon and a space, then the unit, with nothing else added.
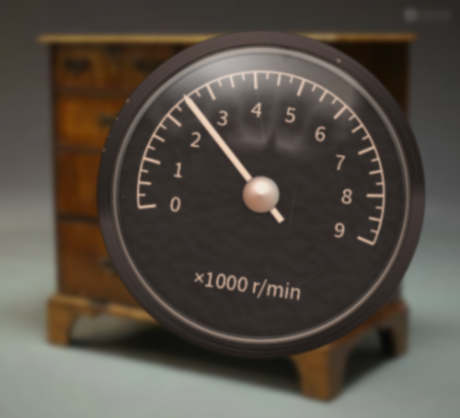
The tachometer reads 2500; rpm
